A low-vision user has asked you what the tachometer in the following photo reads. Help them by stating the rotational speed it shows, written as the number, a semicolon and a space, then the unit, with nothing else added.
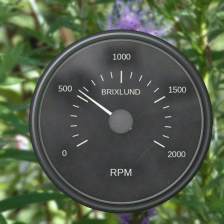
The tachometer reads 550; rpm
